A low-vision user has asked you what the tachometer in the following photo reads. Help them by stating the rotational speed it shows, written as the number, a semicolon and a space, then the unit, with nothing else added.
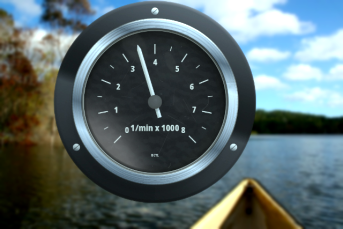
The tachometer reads 3500; rpm
